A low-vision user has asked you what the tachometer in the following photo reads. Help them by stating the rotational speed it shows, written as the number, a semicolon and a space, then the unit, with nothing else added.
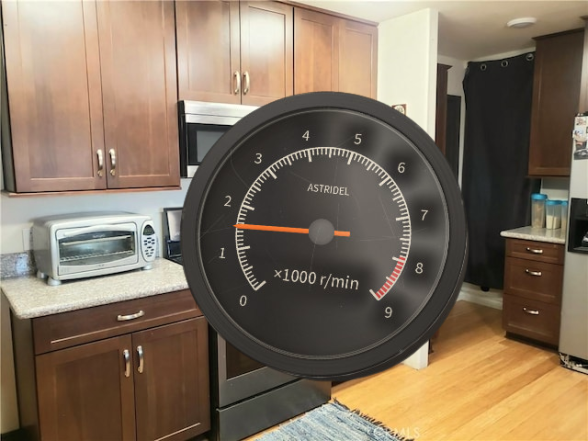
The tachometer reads 1500; rpm
